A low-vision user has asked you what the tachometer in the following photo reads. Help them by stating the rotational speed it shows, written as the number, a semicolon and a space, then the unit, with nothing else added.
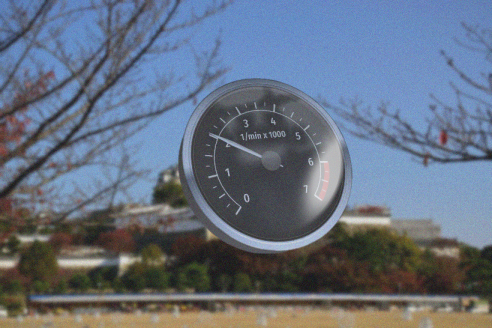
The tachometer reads 2000; rpm
